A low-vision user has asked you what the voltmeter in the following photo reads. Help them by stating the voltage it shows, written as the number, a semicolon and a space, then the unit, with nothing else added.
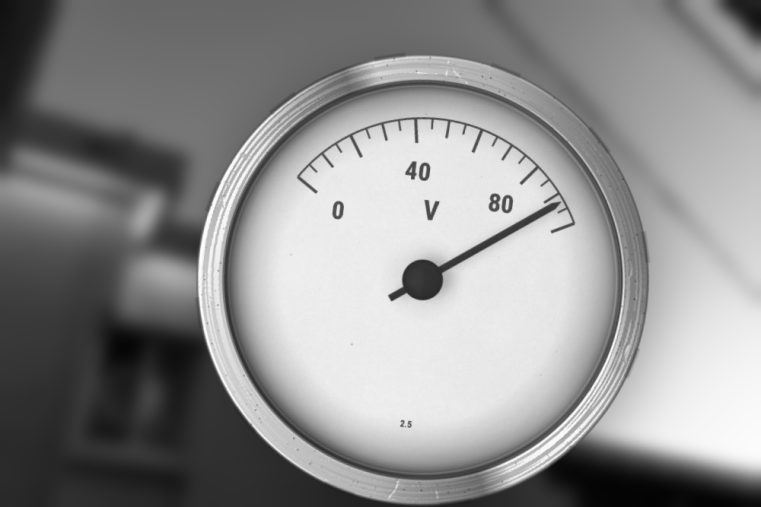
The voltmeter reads 92.5; V
